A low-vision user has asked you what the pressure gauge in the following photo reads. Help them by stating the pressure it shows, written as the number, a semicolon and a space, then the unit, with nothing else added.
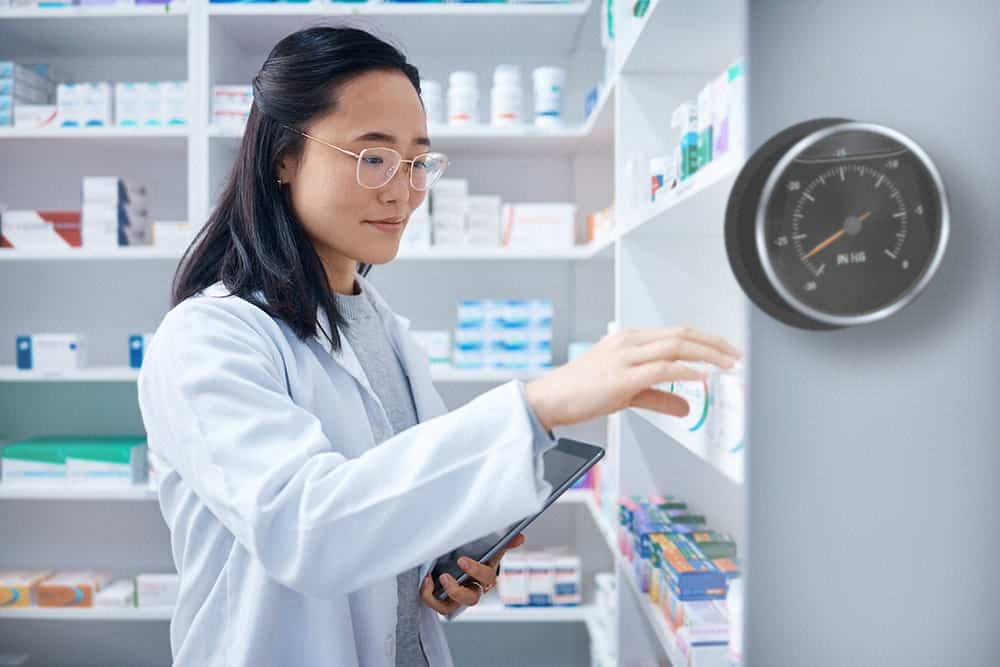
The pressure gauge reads -27.5; inHg
